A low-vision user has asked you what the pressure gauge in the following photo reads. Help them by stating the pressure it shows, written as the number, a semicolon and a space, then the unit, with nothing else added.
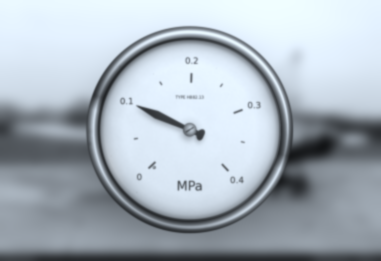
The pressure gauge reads 0.1; MPa
